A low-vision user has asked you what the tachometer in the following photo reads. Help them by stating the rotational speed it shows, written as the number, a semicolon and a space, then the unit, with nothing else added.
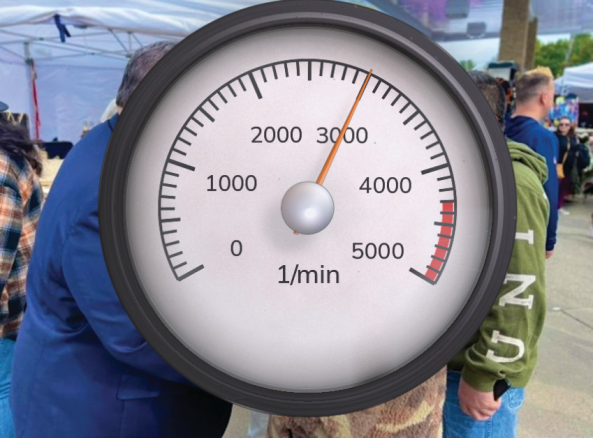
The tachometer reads 3000; rpm
